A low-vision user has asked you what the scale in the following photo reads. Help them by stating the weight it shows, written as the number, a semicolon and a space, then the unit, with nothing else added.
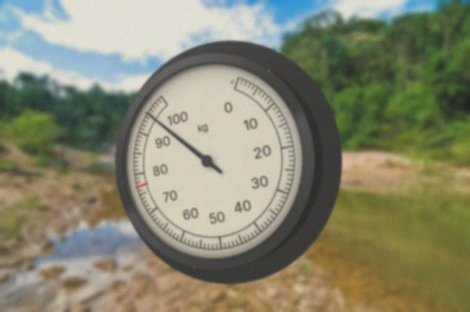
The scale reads 95; kg
